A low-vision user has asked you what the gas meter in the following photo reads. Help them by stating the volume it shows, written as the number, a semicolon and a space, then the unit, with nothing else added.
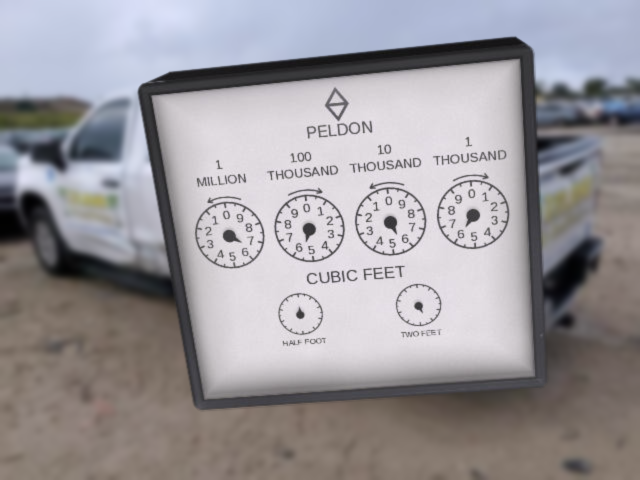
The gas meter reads 655600; ft³
